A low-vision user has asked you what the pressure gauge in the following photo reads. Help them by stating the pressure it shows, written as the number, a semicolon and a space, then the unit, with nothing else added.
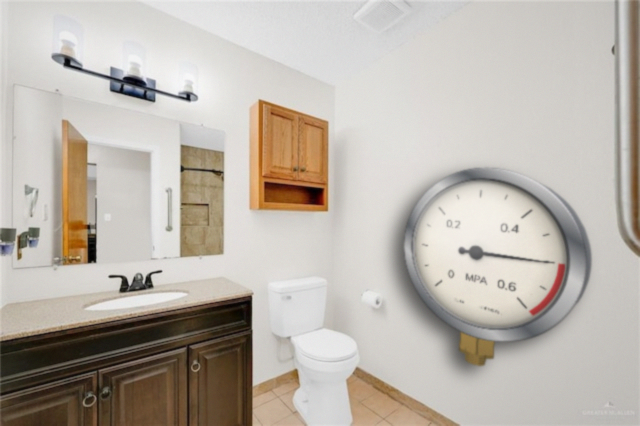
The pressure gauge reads 0.5; MPa
